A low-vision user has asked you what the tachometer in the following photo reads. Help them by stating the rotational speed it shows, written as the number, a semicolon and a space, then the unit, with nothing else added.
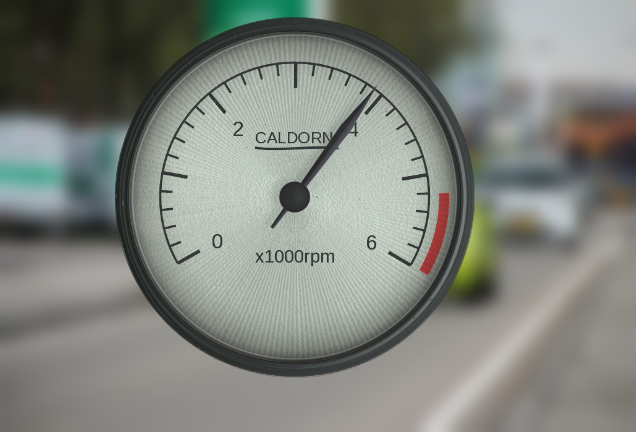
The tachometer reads 3900; rpm
